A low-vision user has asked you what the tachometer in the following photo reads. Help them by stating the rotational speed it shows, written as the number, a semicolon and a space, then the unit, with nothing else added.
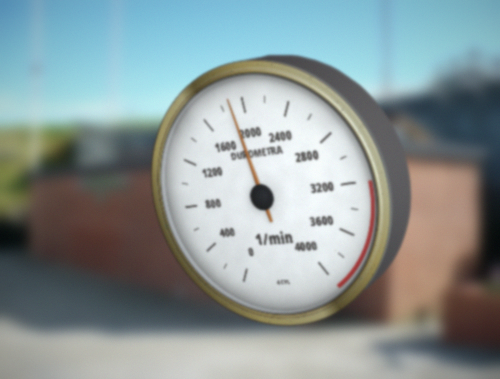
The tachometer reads 1900; rpm
